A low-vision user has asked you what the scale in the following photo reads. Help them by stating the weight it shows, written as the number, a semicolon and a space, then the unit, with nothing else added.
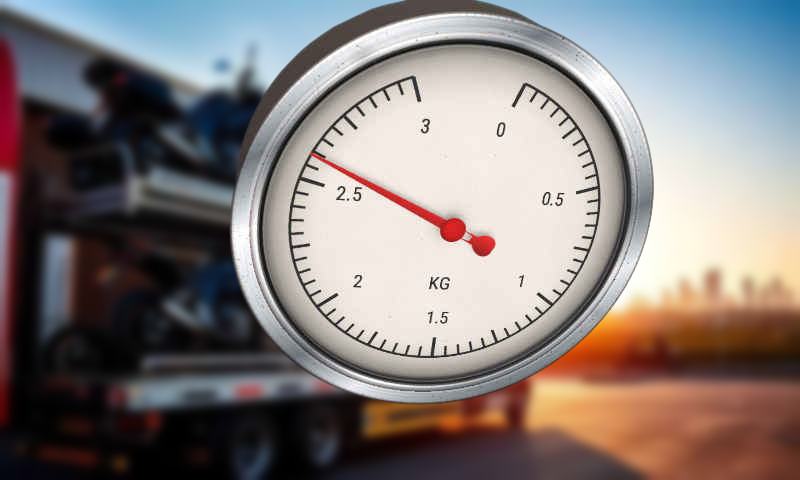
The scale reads 2.6; kg
